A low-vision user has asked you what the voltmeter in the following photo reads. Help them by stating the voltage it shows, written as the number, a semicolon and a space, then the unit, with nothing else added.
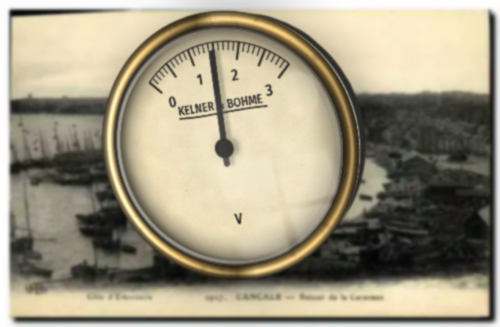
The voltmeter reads 1.5; V
